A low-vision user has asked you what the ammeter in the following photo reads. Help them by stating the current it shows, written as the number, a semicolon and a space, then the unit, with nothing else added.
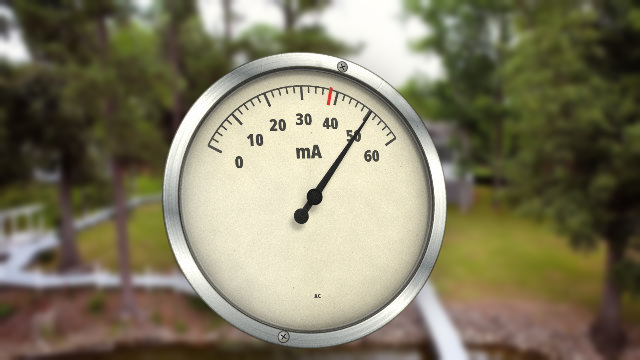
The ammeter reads 50; mA
